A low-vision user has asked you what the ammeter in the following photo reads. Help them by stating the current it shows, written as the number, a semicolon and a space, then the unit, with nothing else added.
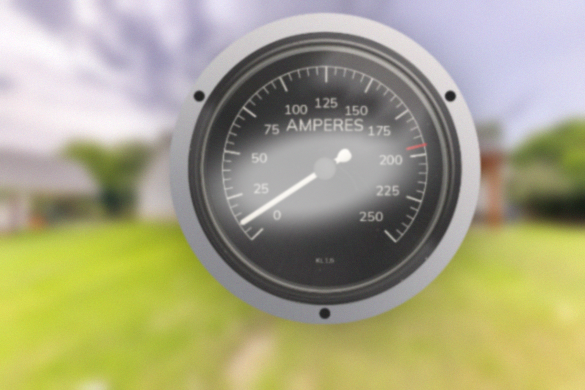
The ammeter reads 10; A
